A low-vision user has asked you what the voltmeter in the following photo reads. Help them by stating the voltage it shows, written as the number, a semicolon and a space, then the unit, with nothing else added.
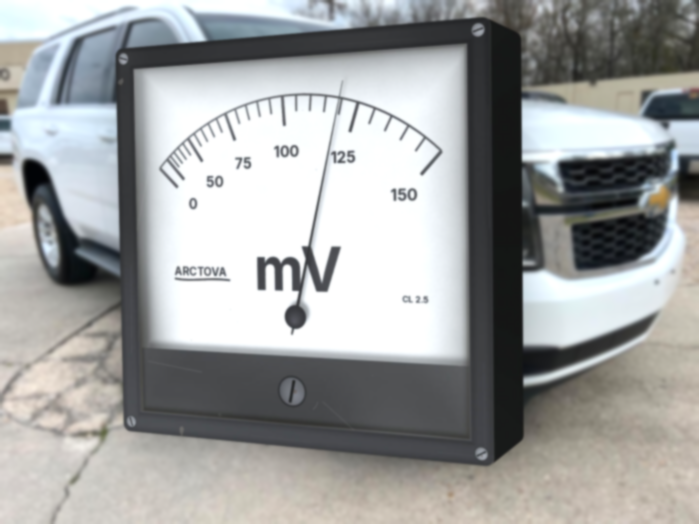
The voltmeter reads 120; mV
